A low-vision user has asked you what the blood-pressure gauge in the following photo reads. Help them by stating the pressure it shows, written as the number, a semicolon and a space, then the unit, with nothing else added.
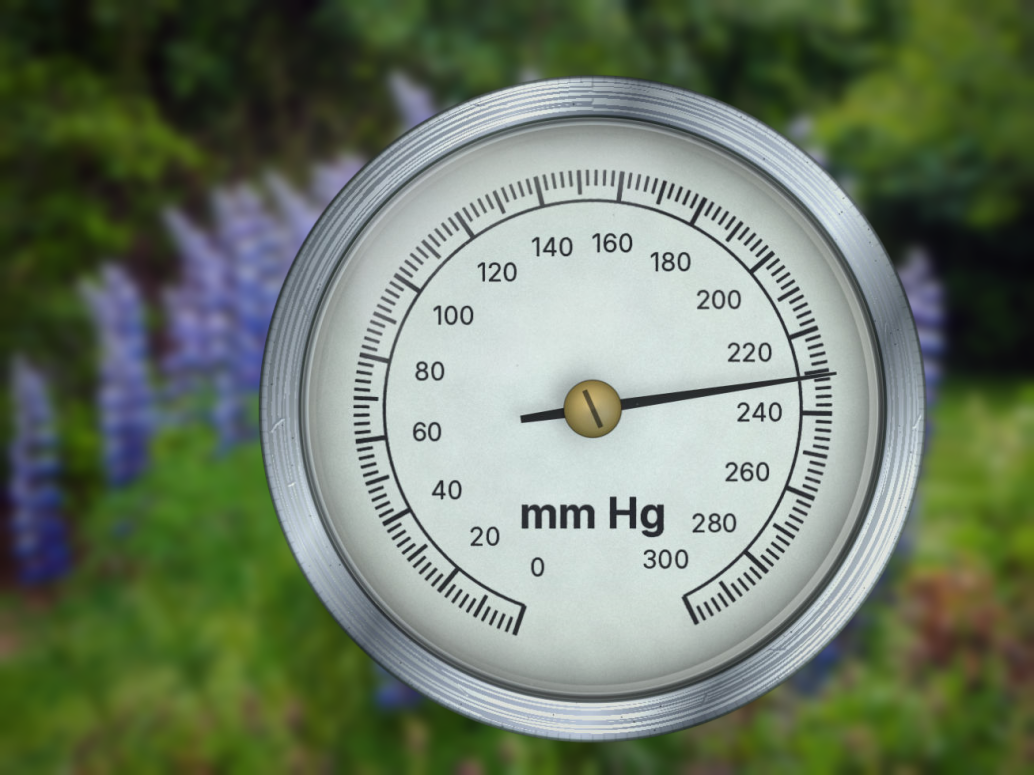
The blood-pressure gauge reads 231; mmHg
